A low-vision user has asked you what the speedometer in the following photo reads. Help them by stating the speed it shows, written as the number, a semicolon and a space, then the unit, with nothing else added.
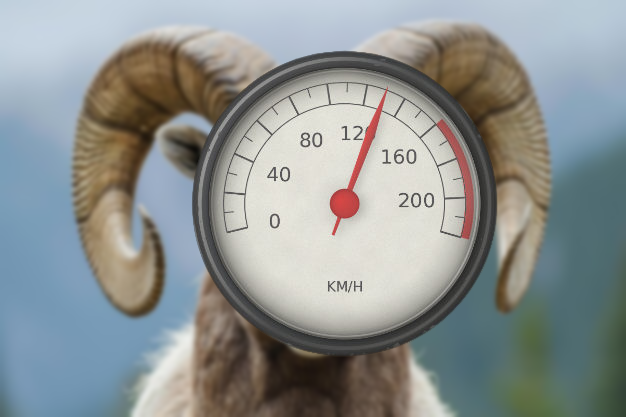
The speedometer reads 130; km/h
